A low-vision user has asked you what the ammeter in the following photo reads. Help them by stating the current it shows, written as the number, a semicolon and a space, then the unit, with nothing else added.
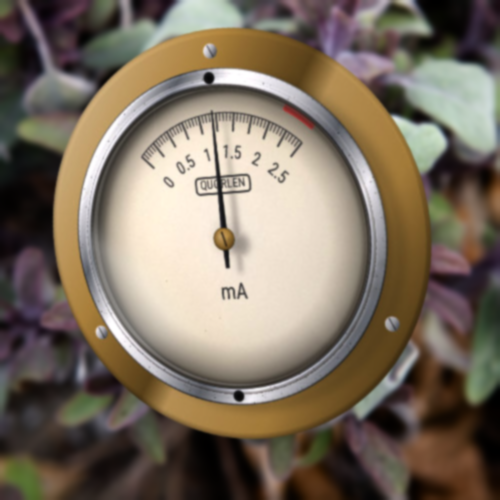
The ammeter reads 1.25; mA
